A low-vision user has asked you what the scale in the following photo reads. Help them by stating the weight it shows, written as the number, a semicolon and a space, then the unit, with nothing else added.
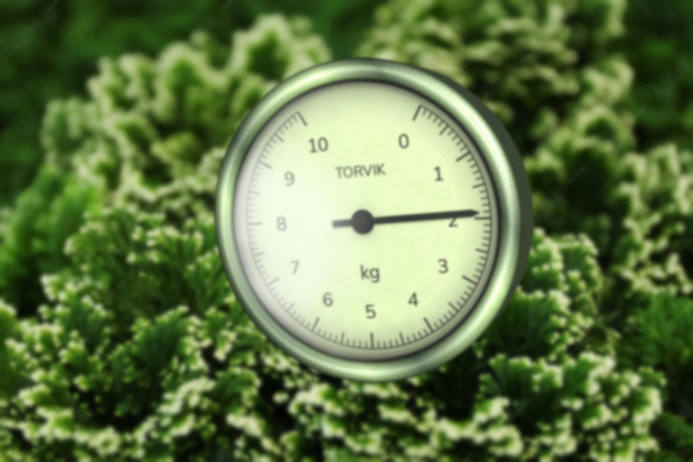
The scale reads 1.9; kg
